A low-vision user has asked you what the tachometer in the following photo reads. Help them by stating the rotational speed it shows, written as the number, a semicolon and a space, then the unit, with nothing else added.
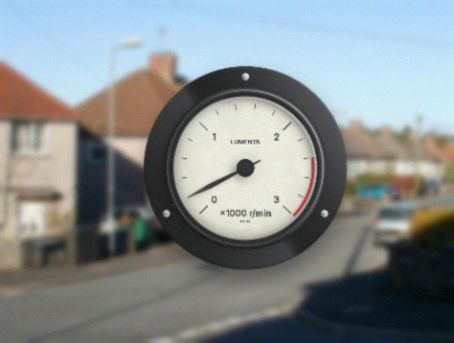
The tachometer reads 200; rpm
